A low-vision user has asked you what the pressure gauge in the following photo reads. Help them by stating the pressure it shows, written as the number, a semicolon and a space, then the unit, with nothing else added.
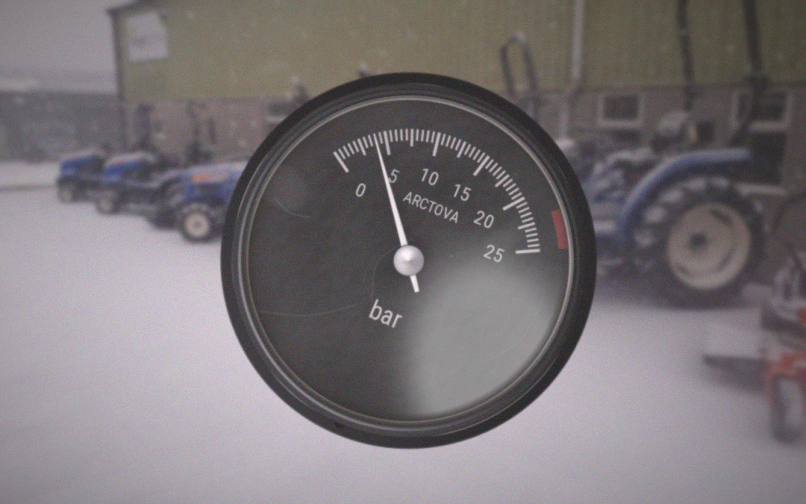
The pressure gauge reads 4; bar
